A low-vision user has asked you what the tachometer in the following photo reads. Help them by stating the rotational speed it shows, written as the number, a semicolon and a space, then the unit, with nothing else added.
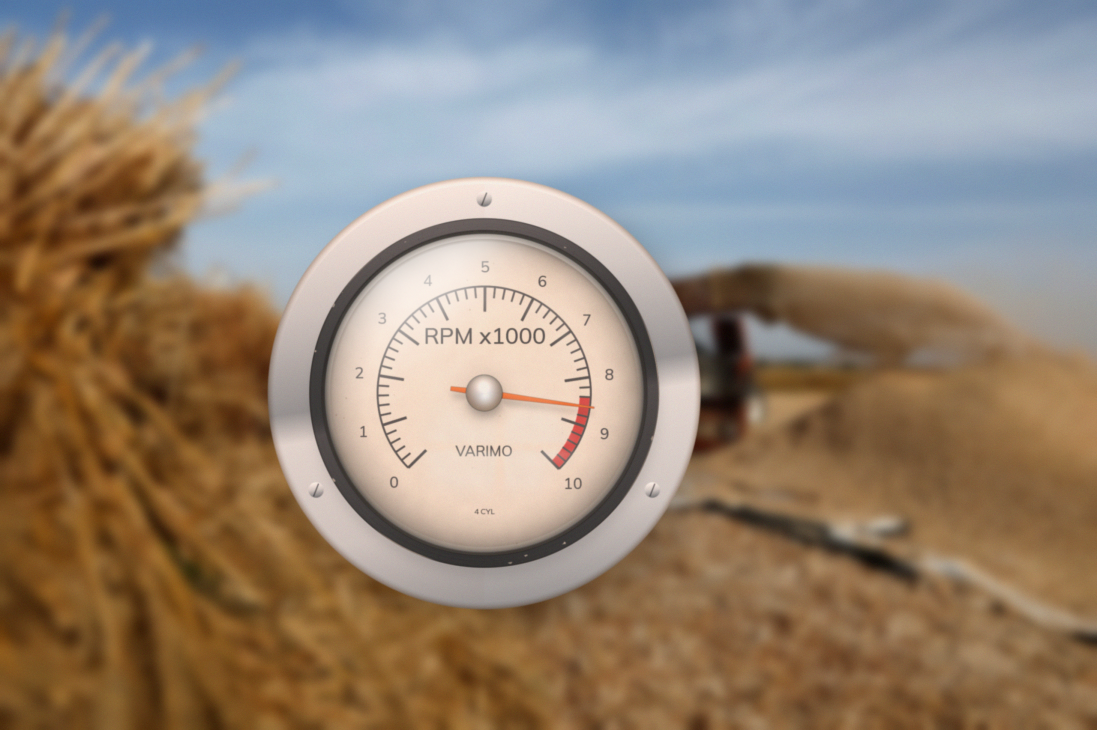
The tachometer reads 8600; rpm
